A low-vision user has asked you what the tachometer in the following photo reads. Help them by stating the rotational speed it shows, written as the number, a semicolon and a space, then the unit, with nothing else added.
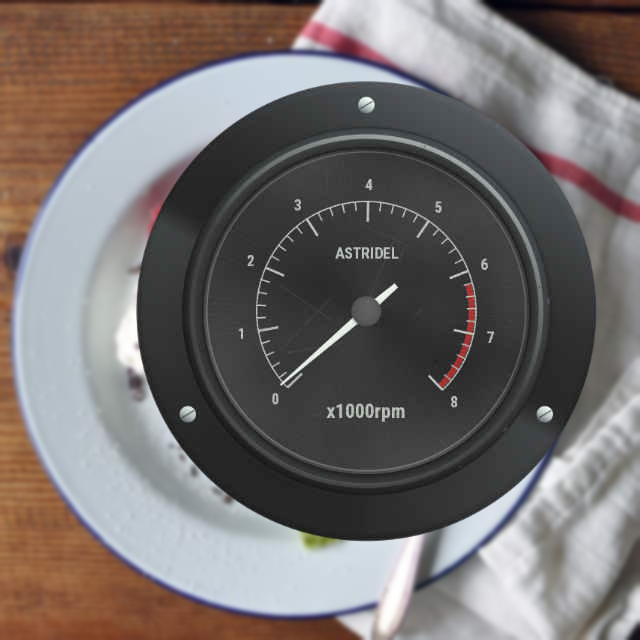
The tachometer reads 100; rpm
